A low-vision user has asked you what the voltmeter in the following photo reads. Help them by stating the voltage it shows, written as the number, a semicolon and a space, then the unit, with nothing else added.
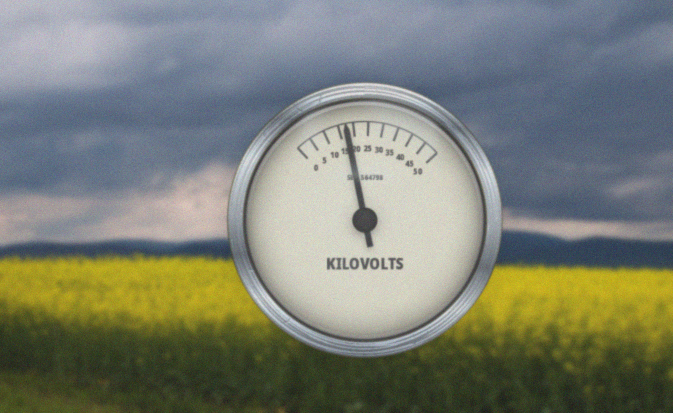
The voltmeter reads 17.5; kV
